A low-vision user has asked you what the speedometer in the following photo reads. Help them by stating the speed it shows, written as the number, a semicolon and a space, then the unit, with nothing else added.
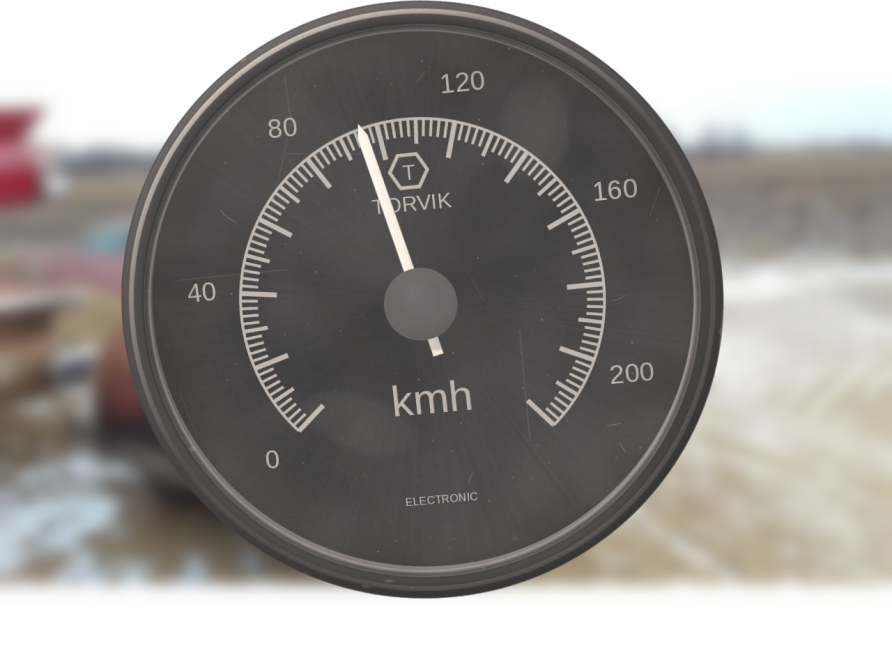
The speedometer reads 96; km/h
